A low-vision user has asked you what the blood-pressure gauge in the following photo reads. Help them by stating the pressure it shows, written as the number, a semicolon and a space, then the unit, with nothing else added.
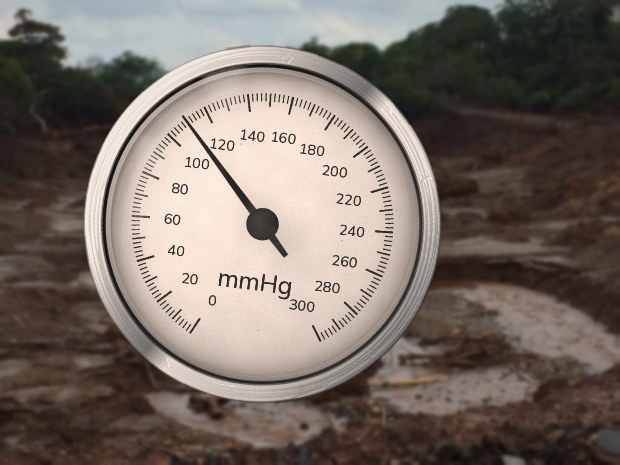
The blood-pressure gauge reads 110; mmHg
